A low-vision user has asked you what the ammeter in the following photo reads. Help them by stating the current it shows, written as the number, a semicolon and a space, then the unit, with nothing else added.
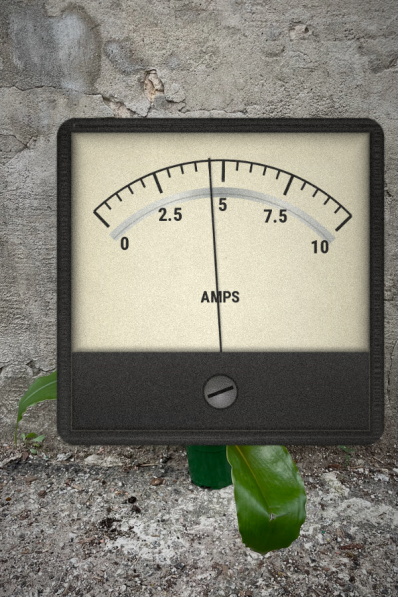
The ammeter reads 4.5; A
